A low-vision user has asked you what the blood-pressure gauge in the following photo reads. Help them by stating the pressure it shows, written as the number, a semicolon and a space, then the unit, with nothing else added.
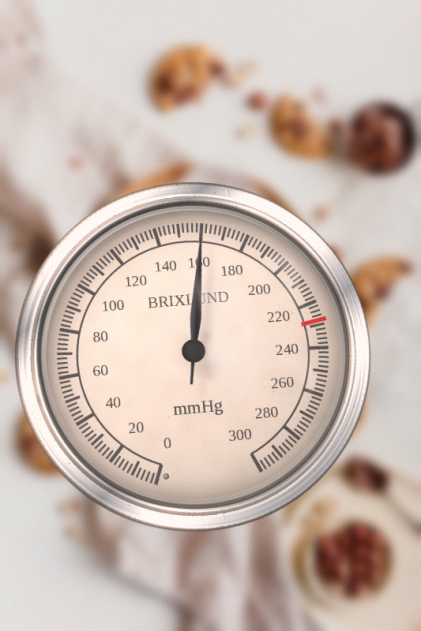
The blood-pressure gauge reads 160; mmHg
